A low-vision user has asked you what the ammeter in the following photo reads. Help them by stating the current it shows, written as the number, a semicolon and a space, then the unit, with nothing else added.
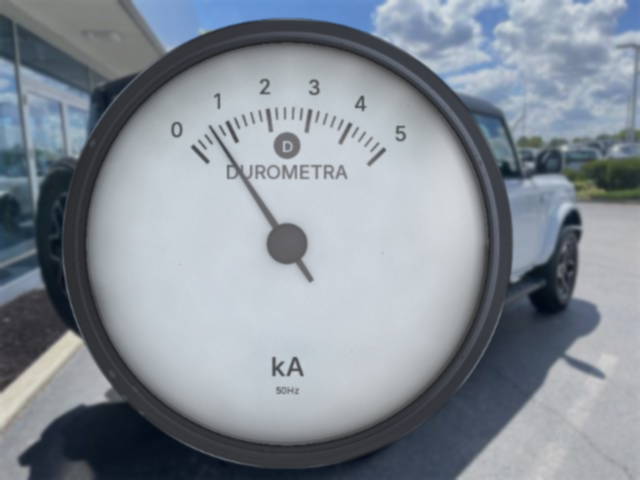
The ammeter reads 0.6; kA
